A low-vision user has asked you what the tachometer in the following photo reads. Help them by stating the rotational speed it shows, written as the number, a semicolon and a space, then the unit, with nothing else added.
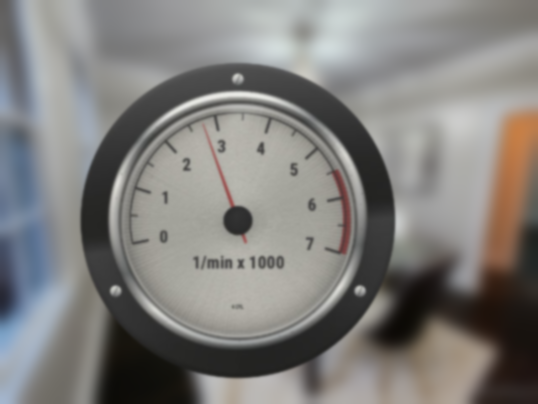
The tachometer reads 2750; rpm
